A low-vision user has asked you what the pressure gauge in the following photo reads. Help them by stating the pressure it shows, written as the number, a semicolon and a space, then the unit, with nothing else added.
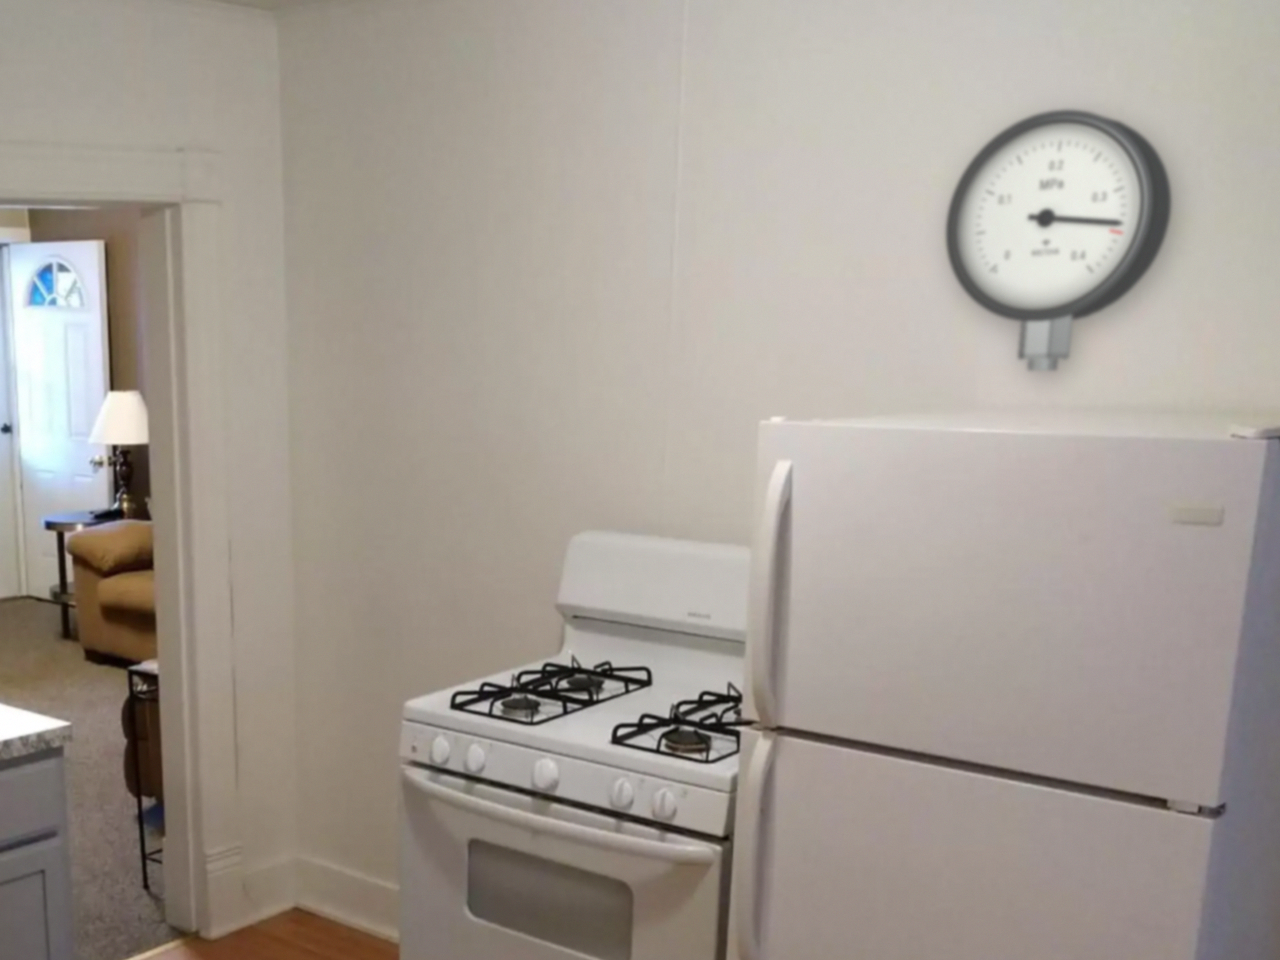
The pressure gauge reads 0.34; MPa
